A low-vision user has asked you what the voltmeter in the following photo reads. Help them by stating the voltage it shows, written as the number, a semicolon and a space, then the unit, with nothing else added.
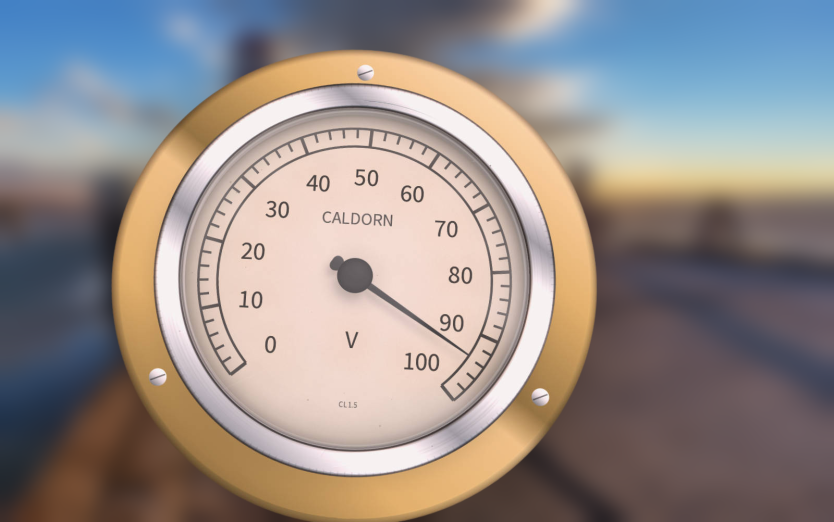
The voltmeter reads 94; V
